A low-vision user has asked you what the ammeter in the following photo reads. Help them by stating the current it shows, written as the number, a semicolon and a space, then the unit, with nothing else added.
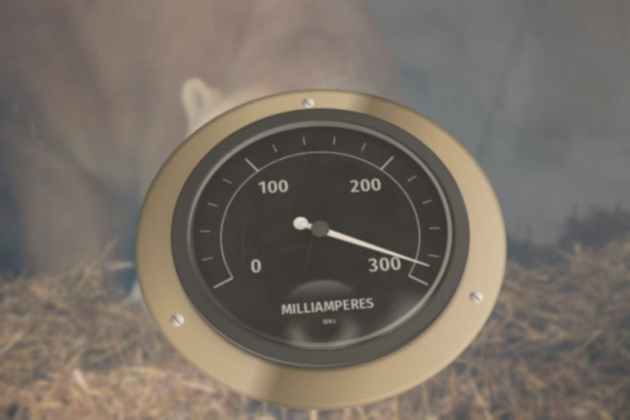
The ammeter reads 290; mA
